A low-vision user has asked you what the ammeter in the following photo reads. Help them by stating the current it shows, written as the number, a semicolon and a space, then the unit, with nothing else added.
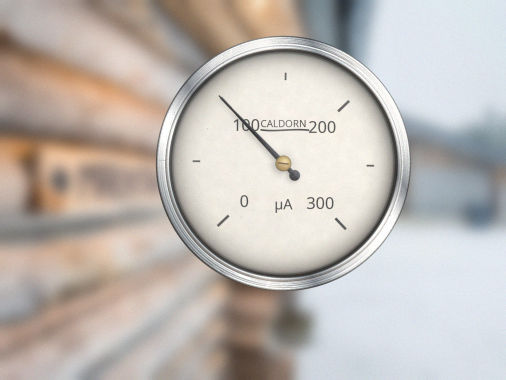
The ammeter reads 100; µA
